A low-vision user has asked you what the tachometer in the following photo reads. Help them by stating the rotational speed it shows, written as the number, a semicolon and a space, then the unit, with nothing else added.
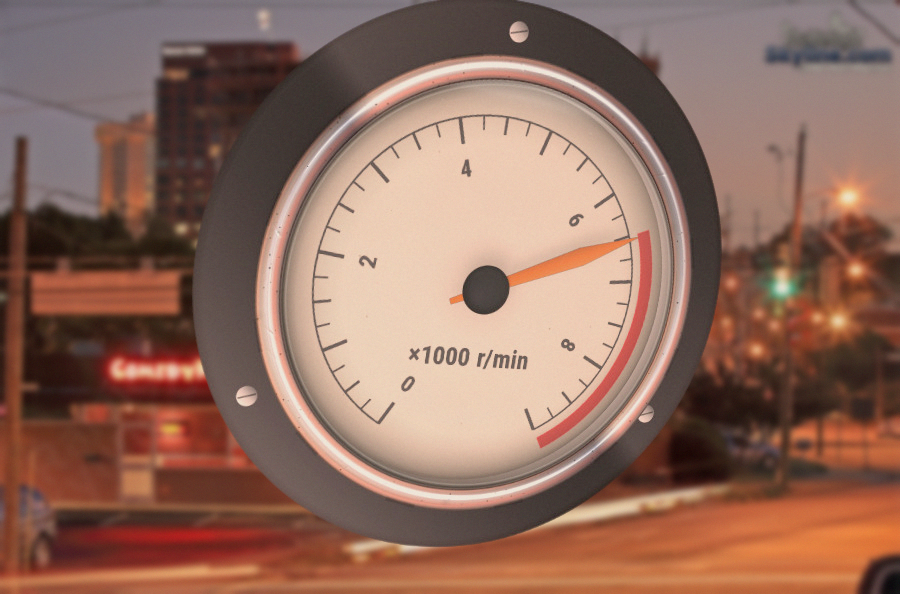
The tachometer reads 6500; rpm
